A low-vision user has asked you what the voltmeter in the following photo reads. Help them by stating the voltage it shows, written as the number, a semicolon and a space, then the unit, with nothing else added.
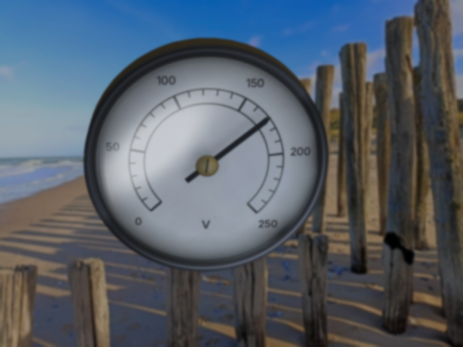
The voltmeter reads 170; V
